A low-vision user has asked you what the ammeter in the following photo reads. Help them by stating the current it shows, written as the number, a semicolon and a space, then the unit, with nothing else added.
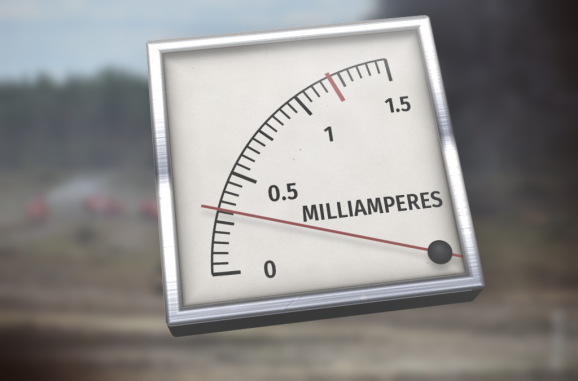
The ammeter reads 0.3; mA
